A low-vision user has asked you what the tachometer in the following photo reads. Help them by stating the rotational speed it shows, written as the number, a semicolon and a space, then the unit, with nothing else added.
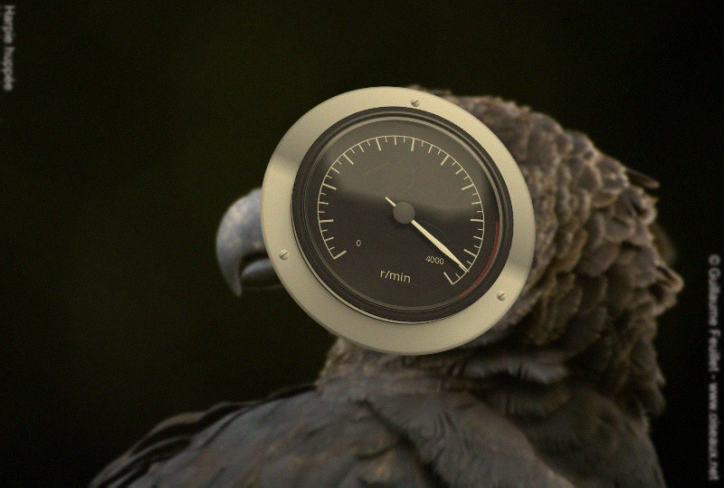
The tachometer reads 3800; rpm
